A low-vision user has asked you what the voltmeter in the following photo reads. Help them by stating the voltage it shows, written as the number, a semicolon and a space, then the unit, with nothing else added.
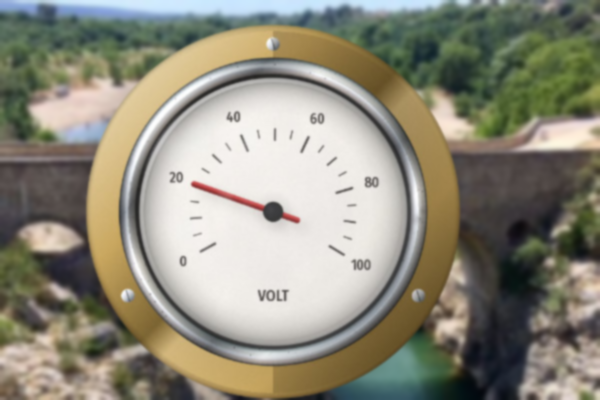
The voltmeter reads 20; V
